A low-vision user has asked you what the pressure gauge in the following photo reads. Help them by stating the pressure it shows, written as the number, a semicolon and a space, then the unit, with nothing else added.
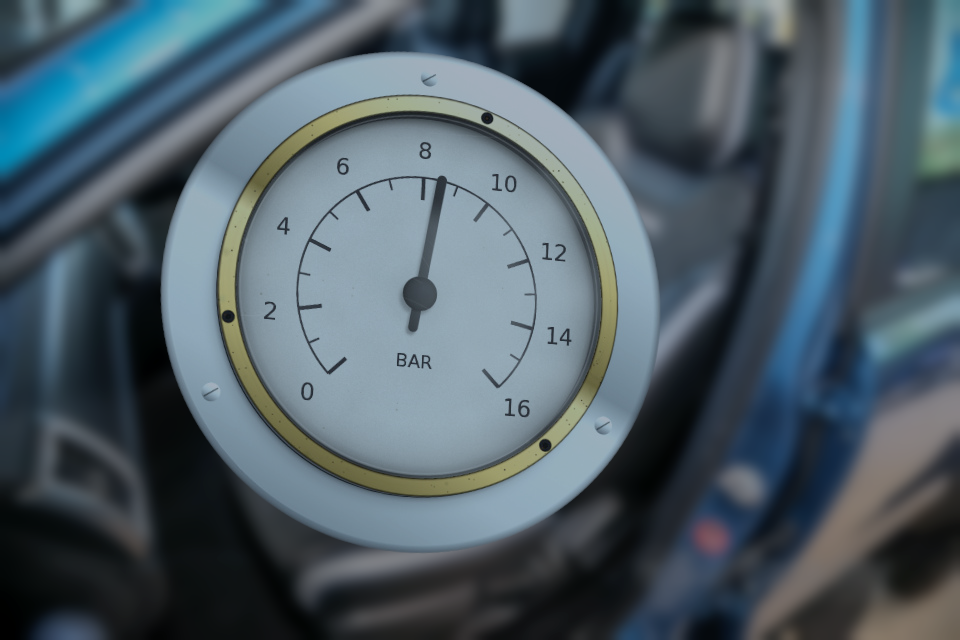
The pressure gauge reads 8.5; bar
